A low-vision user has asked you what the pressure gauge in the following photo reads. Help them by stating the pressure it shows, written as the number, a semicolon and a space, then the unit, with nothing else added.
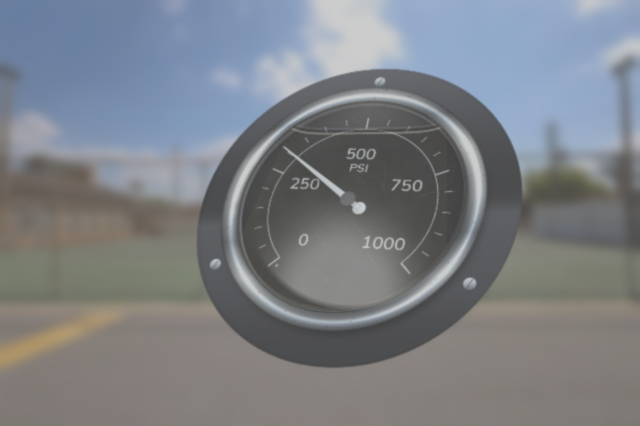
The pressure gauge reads 300; psi
